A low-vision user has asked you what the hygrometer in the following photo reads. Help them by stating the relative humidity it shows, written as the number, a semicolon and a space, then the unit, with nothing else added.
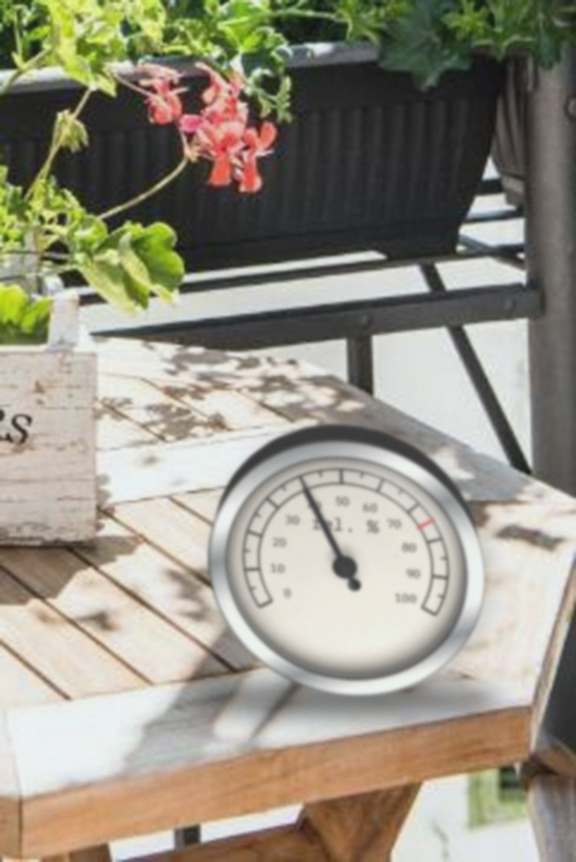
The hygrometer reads 40; %
